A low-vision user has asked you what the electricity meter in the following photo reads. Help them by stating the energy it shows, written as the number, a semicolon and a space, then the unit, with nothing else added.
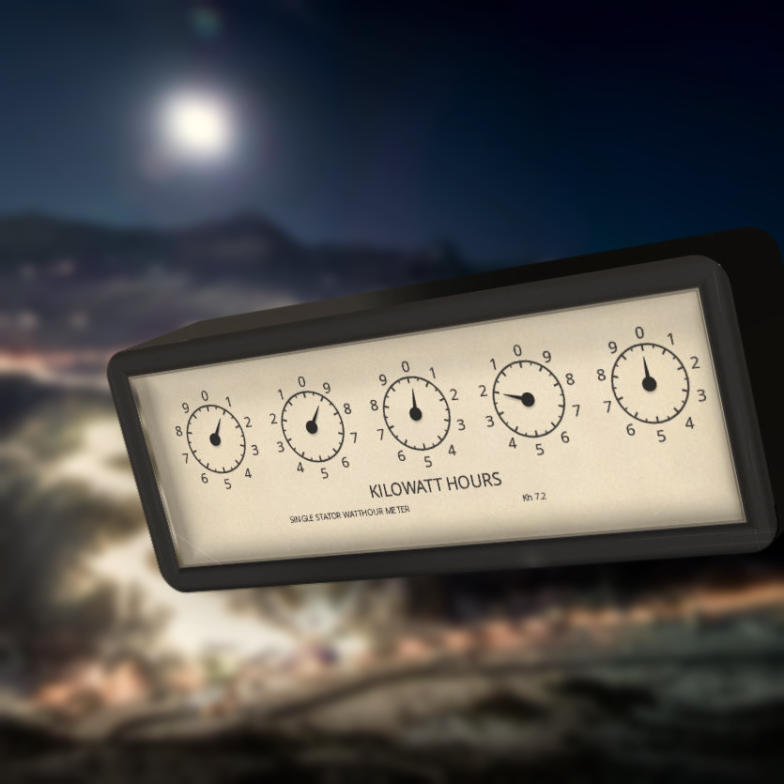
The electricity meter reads 9020; kWh
